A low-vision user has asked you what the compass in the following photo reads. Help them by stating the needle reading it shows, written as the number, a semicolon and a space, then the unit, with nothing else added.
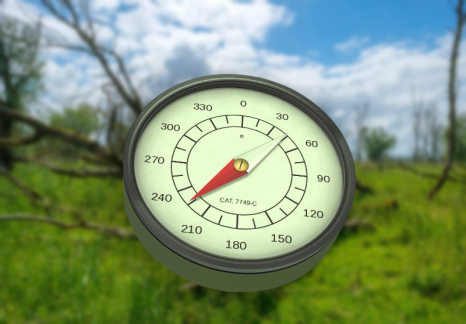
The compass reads 225; °
